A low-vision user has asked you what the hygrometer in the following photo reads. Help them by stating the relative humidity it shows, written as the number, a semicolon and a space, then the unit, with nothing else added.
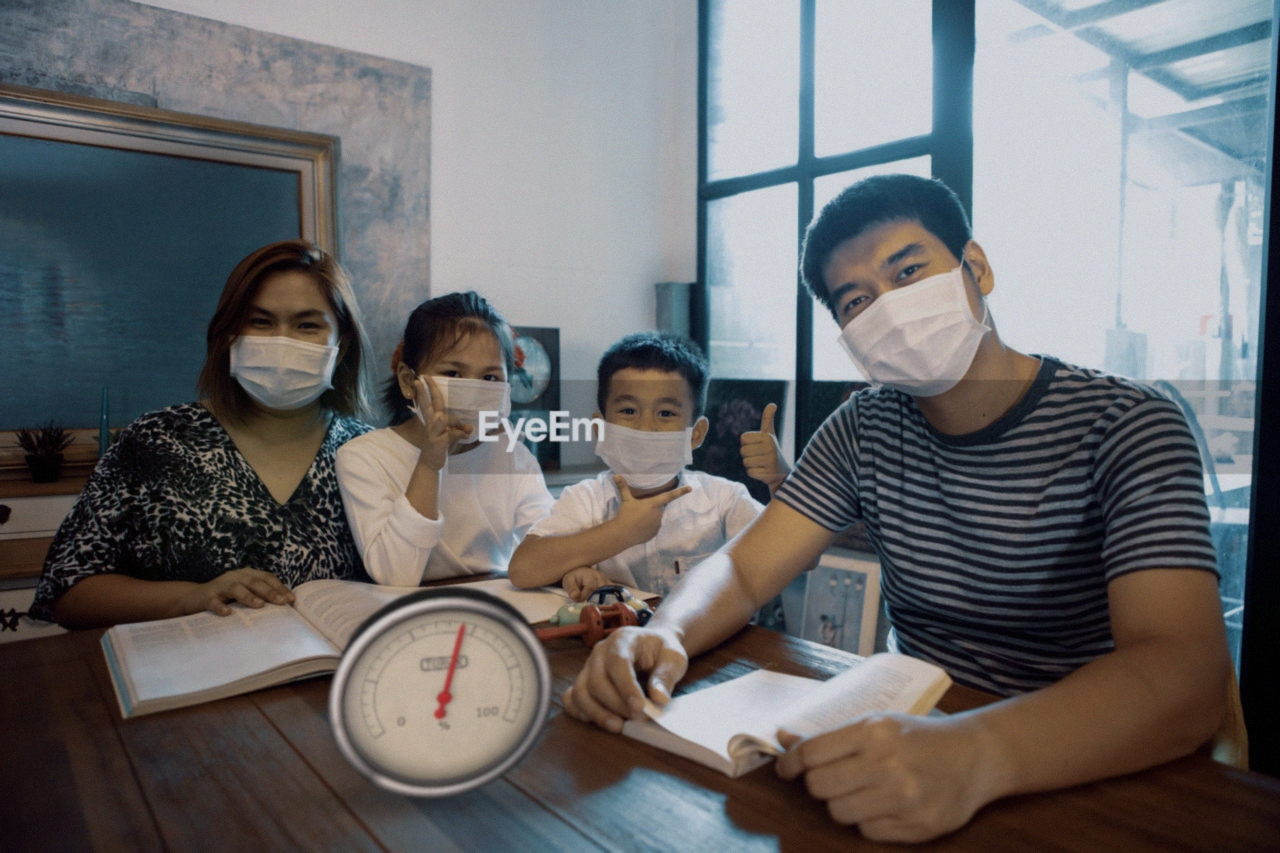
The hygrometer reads 56; %
